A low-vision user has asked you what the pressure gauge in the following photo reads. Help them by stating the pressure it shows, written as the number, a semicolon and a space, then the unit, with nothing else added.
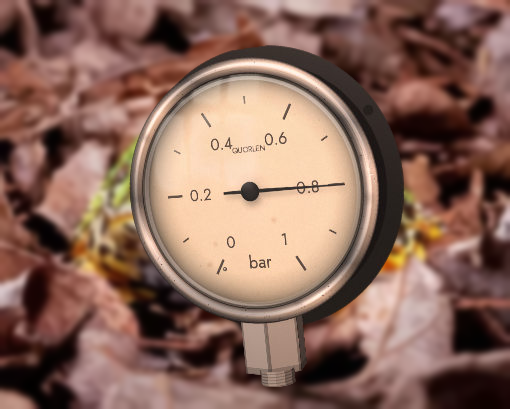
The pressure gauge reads 0.8; bar
